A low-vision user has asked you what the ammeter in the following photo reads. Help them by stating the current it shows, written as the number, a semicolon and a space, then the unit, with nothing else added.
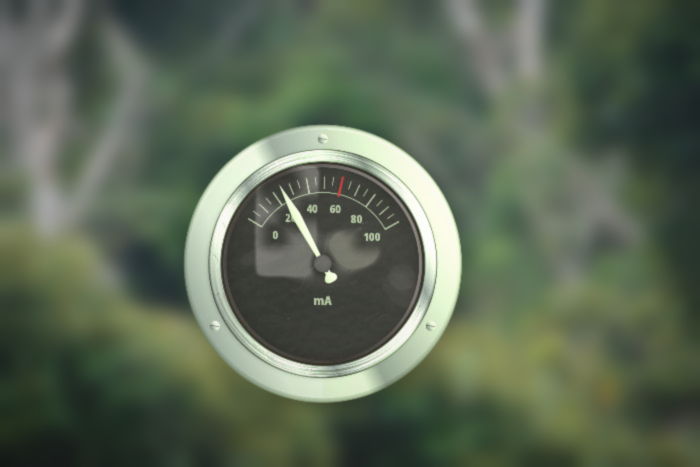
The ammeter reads 25; mA
